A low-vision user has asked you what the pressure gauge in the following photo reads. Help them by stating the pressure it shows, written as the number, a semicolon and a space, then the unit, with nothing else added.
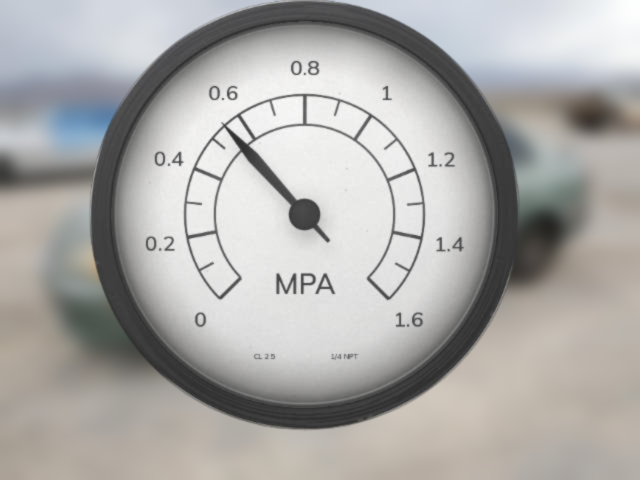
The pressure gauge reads 0.55; MPa
